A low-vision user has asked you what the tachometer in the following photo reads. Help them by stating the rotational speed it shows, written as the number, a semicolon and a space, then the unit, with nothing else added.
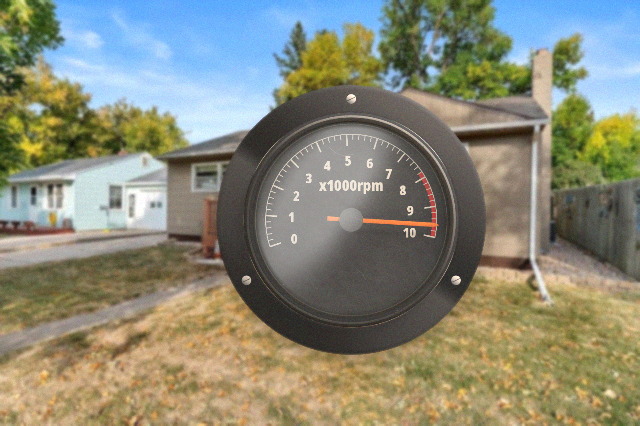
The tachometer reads 9600; rpm
